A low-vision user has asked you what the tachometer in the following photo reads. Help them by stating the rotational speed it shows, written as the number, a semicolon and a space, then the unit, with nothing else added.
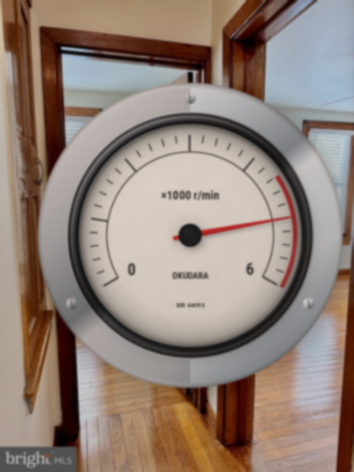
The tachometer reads 5000; rpm
